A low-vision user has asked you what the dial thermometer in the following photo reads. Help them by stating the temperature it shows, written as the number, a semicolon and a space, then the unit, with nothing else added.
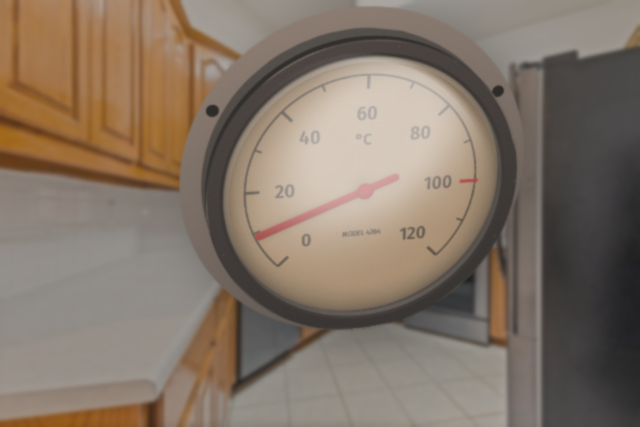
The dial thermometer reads 10; °C
